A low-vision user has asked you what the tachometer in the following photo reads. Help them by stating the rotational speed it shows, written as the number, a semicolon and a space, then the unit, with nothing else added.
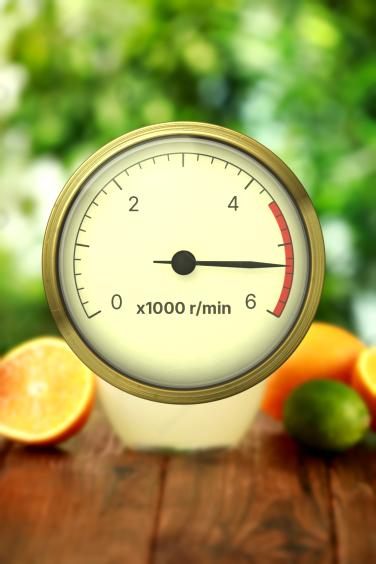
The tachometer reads 5300; rpm
